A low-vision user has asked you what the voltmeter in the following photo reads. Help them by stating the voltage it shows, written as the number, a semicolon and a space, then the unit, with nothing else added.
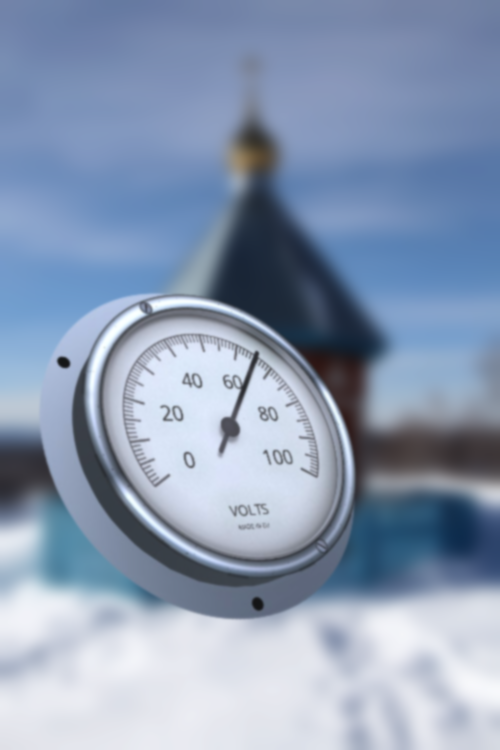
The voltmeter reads 65; V
